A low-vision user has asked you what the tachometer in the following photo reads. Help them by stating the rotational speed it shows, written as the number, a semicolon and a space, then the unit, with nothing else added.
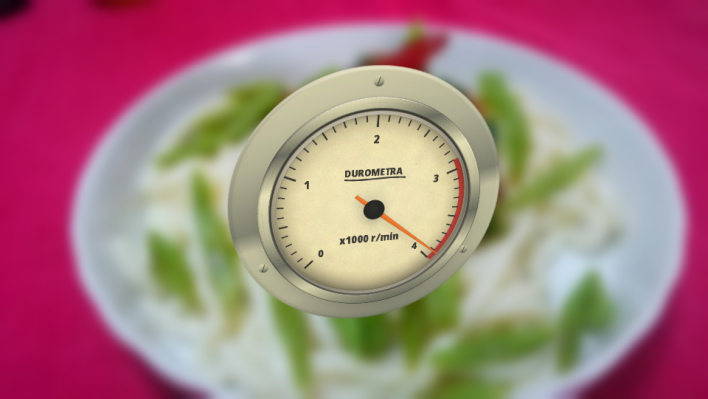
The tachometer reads 3900; rpm
